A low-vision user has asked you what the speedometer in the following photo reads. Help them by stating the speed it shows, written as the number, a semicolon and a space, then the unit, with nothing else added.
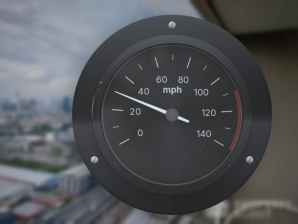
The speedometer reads 30; mph
